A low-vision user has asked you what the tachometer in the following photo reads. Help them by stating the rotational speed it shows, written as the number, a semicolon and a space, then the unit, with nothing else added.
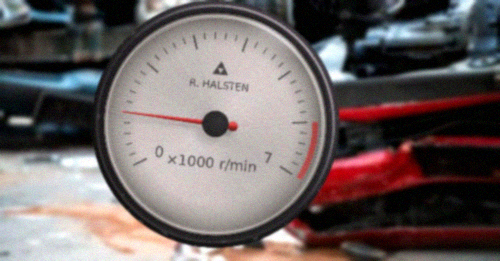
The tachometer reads 1000; rpm
